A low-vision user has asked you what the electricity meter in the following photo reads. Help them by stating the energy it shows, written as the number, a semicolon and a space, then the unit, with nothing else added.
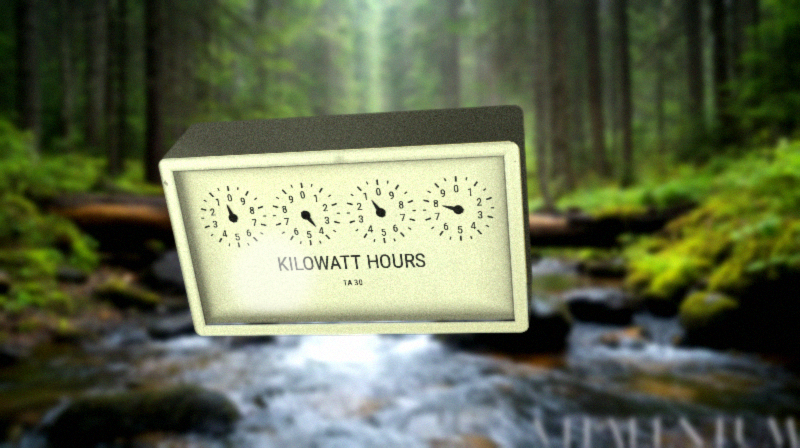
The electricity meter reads 408; kWh
